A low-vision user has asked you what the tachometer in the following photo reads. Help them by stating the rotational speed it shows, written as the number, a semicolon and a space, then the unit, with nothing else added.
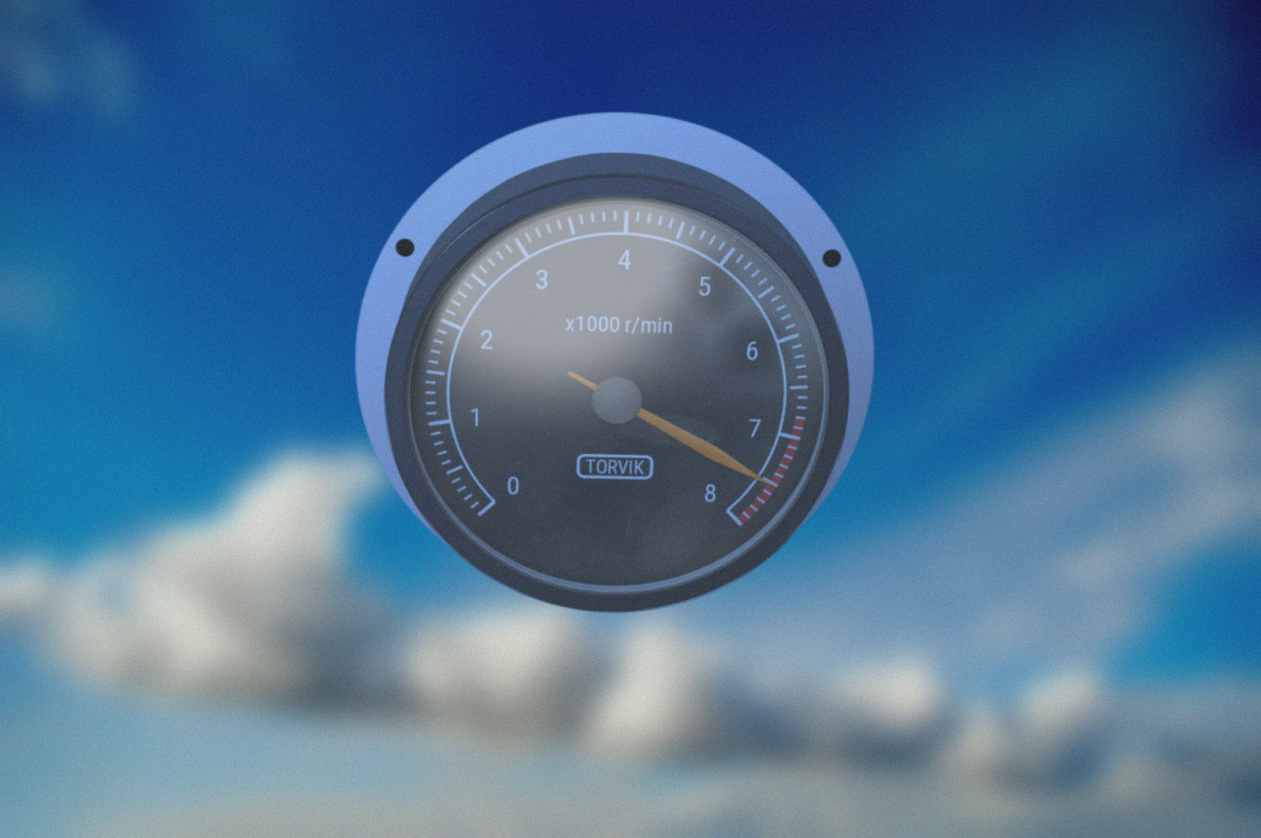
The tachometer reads 7500; rpm
